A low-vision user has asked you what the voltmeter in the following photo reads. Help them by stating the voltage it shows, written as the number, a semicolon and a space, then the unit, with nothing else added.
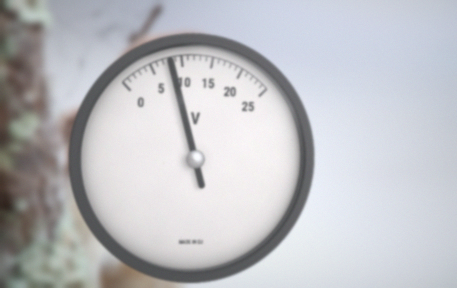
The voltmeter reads 8; V
